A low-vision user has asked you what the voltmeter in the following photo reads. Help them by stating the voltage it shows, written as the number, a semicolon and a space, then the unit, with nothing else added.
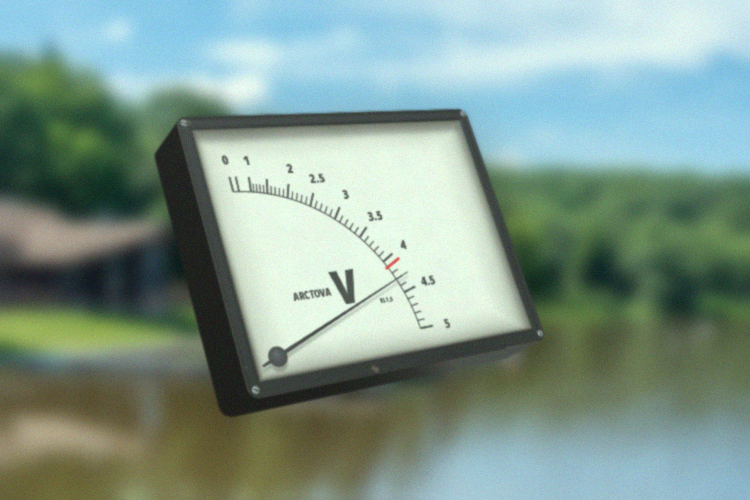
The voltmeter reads 4.3; V
